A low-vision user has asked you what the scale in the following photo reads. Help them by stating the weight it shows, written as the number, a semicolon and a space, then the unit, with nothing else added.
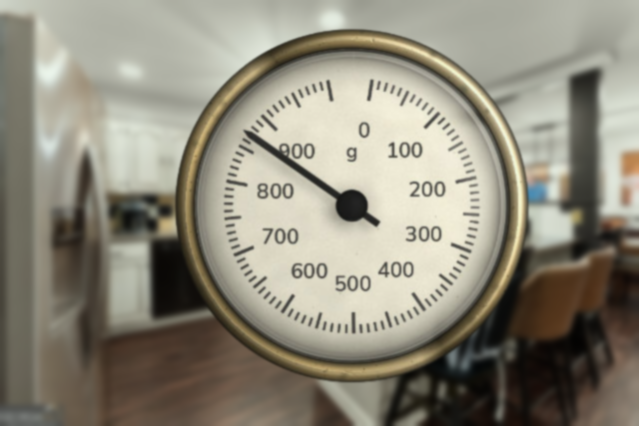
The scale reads 870; g
